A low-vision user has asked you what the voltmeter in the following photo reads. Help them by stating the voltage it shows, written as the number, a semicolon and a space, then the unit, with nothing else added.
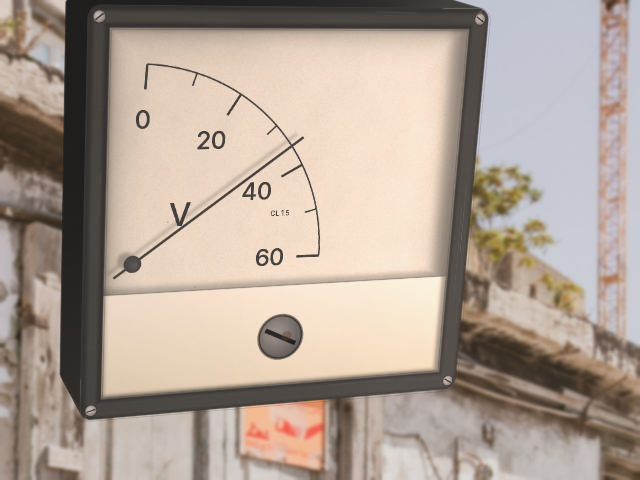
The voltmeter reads 35; V
